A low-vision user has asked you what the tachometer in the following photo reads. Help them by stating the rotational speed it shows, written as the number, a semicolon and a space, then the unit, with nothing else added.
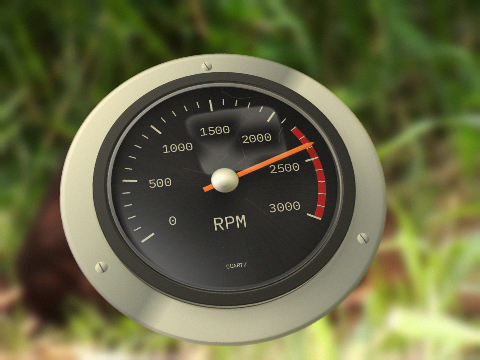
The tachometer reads 2400; rpm
